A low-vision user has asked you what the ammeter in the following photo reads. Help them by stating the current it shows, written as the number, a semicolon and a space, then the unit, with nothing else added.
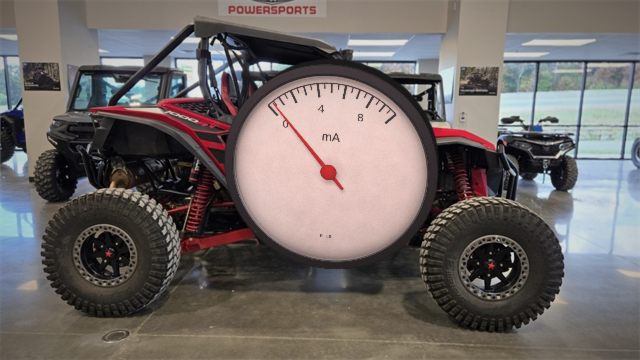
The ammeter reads 0.5; mA
